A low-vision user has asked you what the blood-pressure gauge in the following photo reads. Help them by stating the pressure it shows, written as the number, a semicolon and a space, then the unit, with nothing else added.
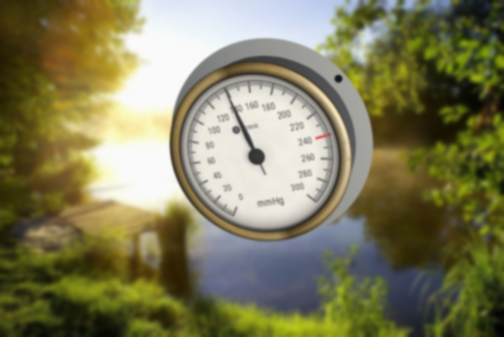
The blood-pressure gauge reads 140; mmHg
